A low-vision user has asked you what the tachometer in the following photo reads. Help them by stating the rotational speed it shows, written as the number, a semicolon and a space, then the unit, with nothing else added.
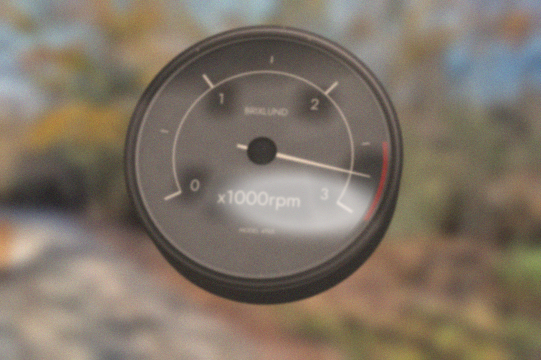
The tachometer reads 2750; rpm
